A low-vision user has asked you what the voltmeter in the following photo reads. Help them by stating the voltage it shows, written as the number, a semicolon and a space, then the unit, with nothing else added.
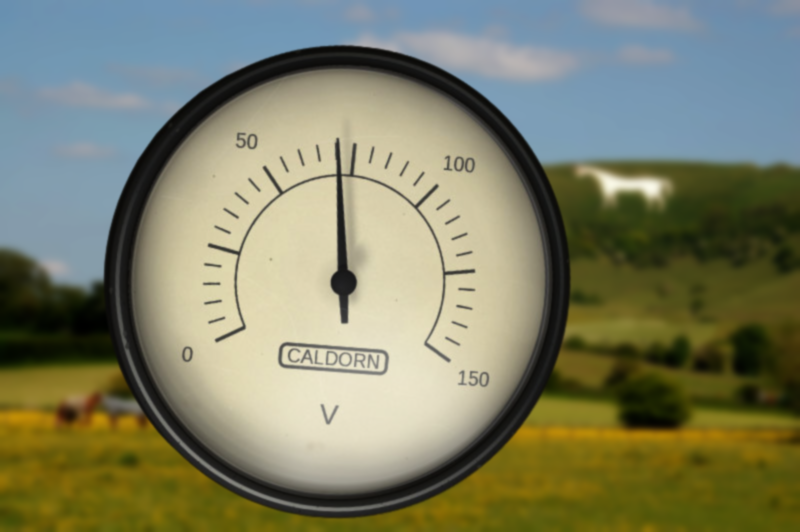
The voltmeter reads 70; V
